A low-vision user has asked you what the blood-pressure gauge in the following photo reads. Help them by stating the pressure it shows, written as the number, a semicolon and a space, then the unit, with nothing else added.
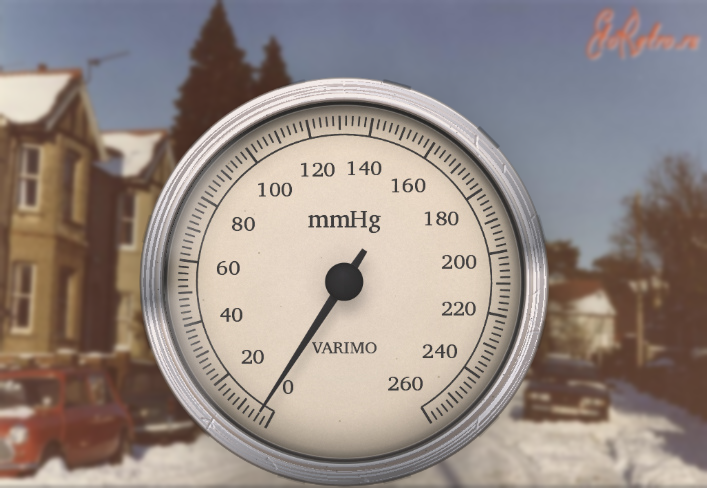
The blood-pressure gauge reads 4; mmHg
